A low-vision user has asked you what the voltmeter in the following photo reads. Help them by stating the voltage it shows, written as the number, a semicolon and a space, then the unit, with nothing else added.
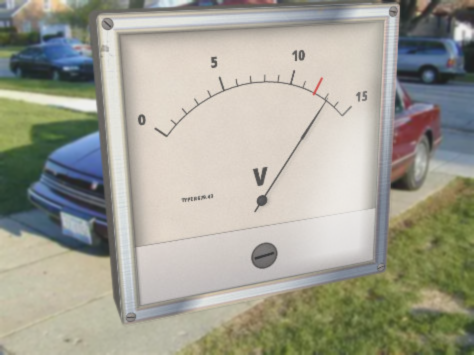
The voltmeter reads 13; V
